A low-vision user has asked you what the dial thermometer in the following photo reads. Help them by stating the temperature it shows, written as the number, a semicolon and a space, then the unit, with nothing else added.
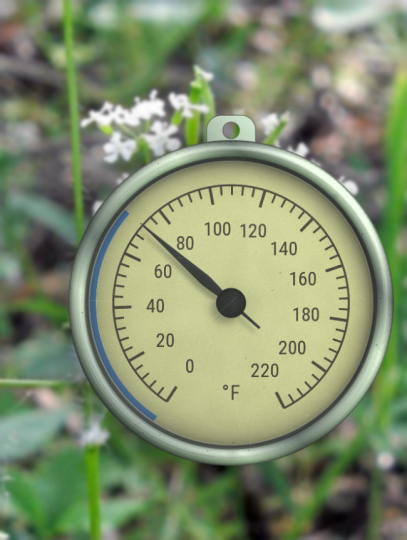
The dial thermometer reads 72; °F
